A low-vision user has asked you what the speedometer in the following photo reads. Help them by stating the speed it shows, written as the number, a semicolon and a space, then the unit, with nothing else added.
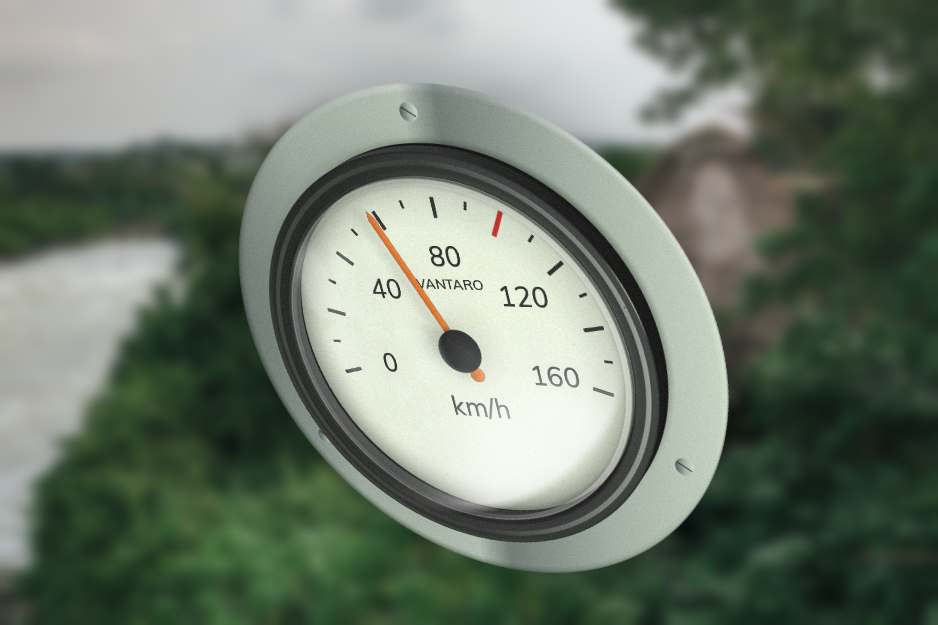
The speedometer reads 60; km/h
